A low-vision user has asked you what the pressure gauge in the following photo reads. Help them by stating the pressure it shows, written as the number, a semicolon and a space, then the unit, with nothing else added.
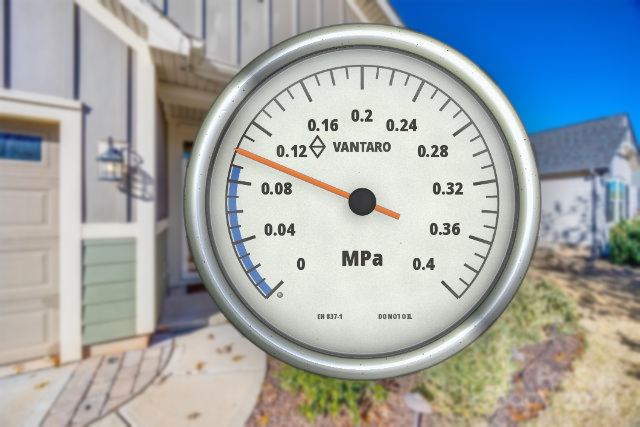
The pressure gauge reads 0.1; MPa
